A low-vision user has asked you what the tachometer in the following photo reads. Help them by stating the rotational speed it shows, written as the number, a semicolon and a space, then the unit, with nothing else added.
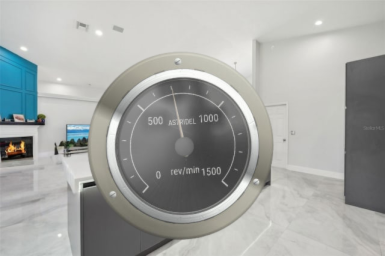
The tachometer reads 700; rpm
